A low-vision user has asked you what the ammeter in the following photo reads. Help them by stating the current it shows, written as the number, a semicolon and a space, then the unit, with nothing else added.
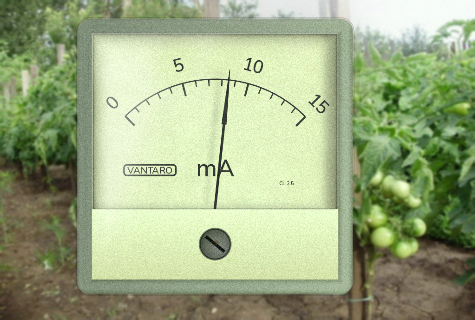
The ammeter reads 8.5; mA
